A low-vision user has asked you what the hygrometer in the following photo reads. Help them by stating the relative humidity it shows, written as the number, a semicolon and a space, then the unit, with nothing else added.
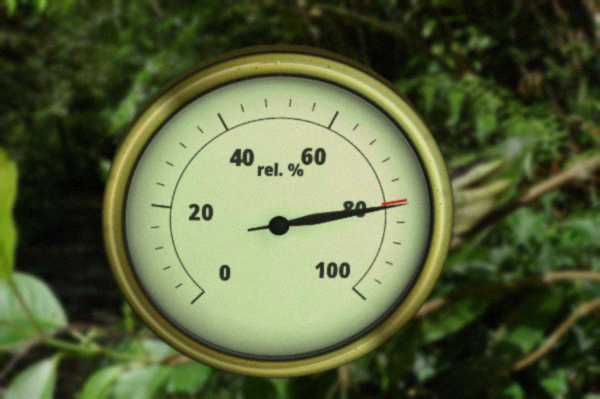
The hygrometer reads 80; %
